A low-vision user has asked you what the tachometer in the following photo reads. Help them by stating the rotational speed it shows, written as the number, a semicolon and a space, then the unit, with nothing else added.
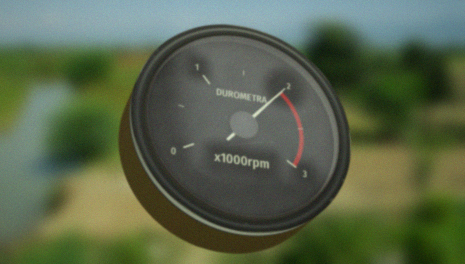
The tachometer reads 2000; rpm
